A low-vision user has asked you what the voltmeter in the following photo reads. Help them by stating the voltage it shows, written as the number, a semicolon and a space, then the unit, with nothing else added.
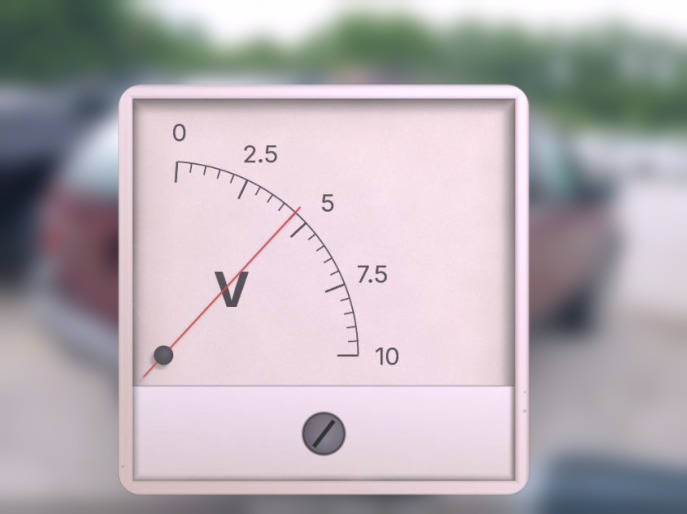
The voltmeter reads 4.5; V
